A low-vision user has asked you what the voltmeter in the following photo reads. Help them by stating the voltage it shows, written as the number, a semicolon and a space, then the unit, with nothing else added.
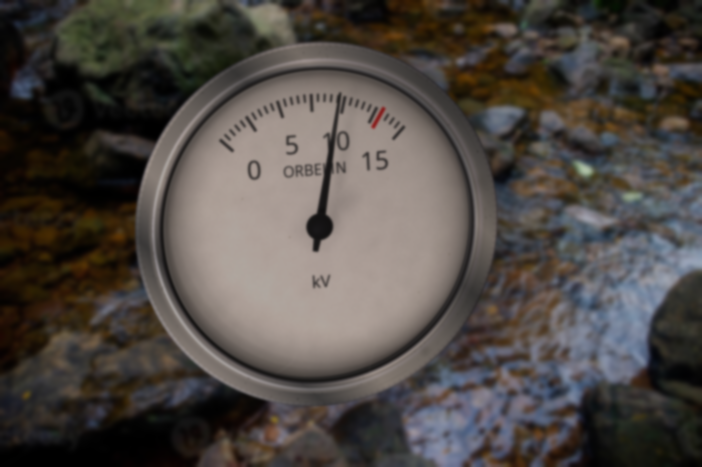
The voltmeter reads 9.5; kV
